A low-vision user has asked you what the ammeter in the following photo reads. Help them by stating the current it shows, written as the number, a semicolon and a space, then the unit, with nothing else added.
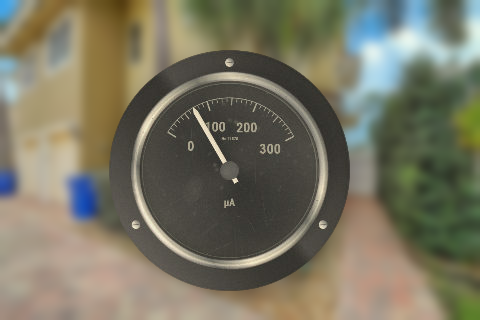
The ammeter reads 70; µA
